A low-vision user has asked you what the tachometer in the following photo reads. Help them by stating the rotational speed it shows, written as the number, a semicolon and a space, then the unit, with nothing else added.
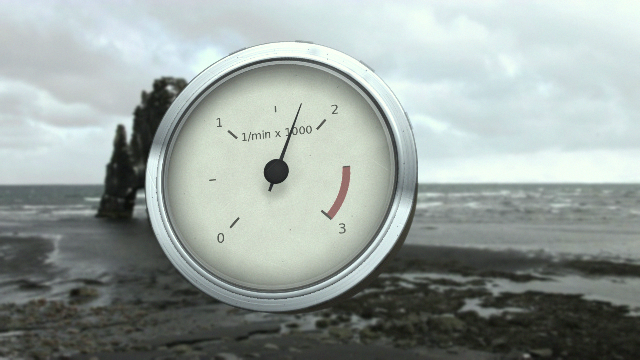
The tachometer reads 1750; rpm
